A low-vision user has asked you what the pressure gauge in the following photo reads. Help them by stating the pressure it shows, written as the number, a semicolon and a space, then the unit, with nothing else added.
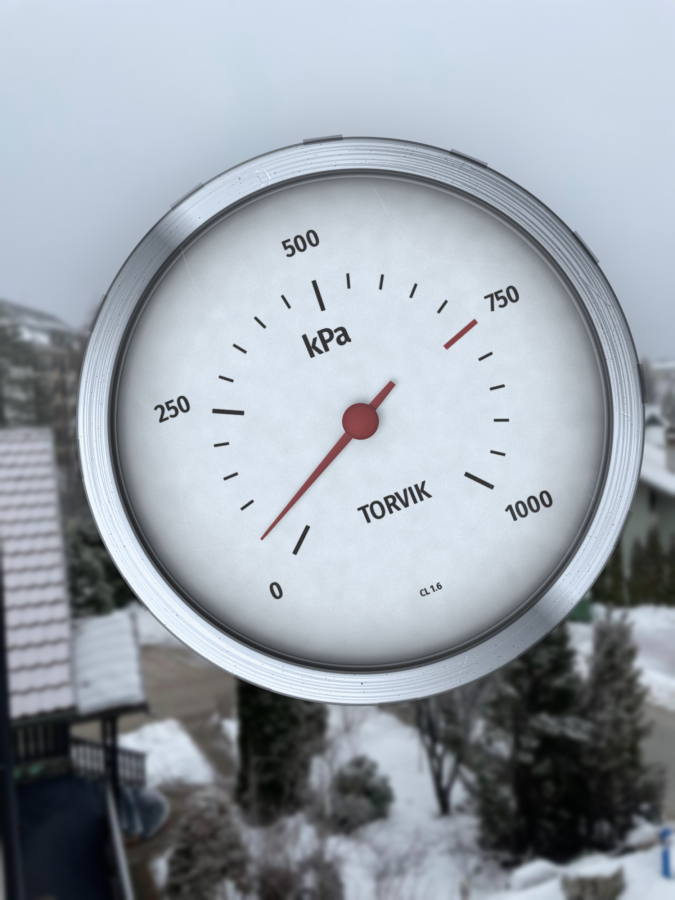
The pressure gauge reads 50; kPa
